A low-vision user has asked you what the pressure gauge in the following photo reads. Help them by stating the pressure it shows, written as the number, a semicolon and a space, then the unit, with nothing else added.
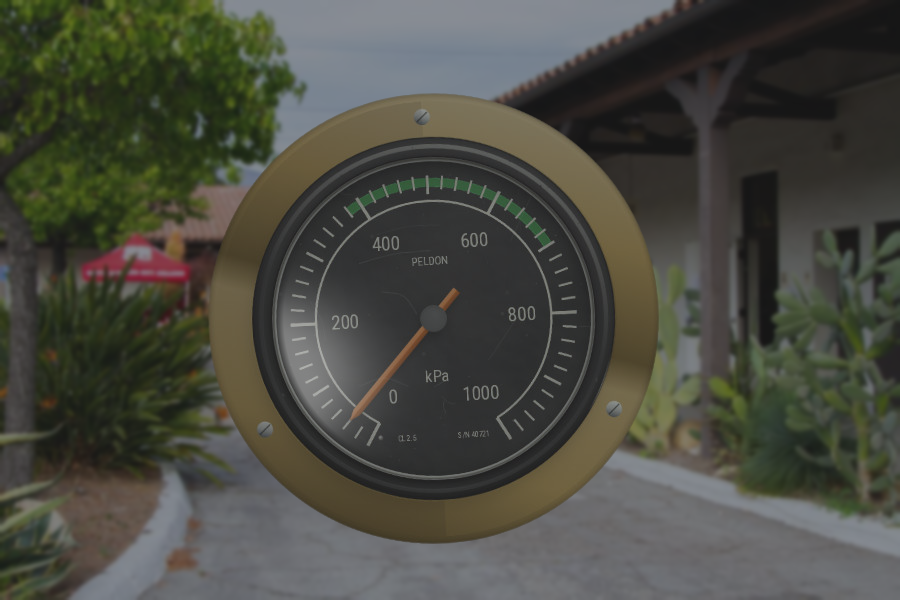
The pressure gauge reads 40; kPa
